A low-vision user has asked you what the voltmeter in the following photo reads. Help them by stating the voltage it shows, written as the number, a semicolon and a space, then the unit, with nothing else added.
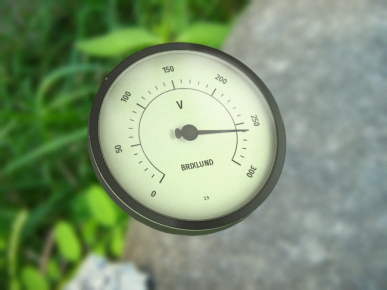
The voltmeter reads 260; V
